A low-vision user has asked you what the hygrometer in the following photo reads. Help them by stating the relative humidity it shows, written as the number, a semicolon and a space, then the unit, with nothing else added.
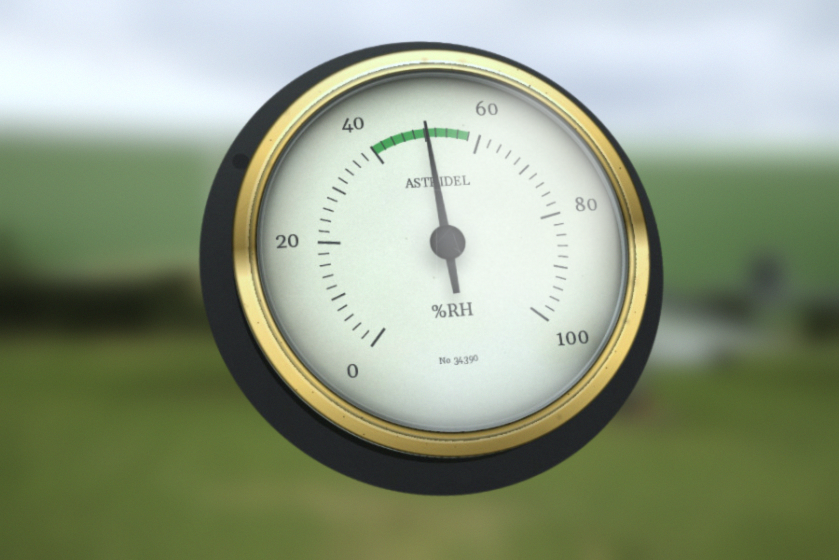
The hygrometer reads 50; %
